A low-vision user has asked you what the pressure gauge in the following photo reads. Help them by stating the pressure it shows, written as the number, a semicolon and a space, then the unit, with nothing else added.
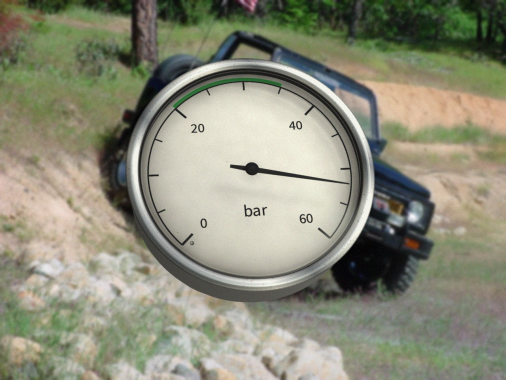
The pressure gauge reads 52.5; bar
